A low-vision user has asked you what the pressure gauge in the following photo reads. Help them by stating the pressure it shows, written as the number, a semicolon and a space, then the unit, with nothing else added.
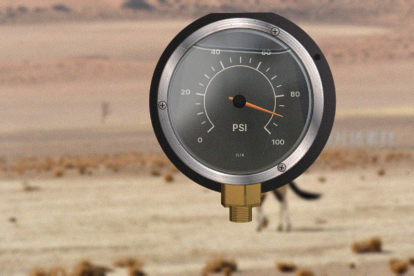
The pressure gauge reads 90; psi
